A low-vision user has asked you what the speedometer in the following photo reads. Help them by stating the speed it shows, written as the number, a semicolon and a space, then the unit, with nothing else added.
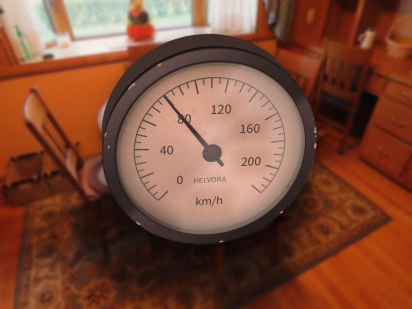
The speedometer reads 80; km/h
